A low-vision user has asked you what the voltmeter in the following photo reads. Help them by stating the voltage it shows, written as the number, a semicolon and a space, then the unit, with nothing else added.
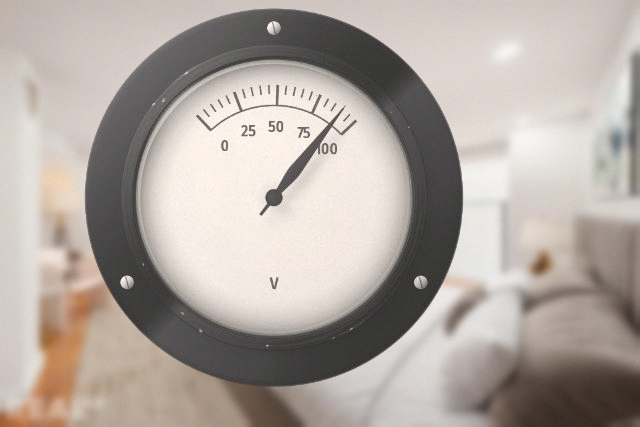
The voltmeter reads 90; V
